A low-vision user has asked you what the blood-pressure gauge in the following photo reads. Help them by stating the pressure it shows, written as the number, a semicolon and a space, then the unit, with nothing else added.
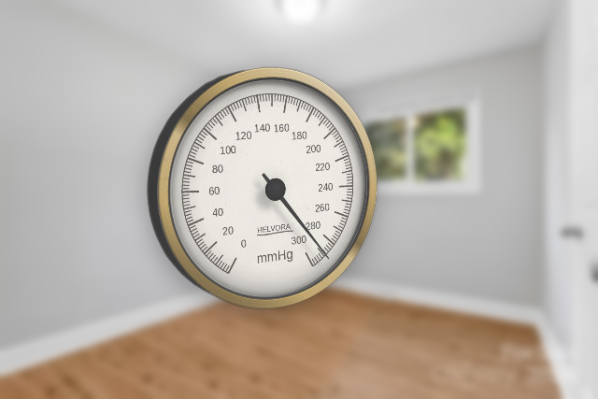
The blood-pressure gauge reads 290; mmHg
